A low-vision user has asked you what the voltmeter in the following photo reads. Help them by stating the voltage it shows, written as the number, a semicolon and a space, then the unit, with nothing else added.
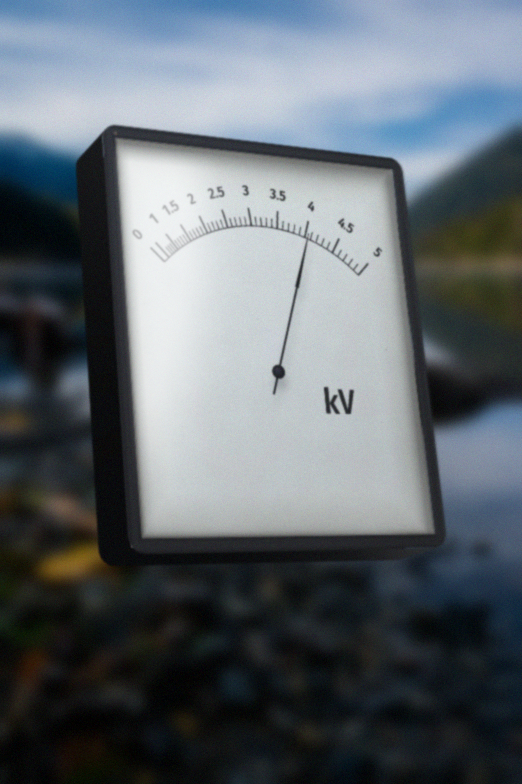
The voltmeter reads 4; kV
